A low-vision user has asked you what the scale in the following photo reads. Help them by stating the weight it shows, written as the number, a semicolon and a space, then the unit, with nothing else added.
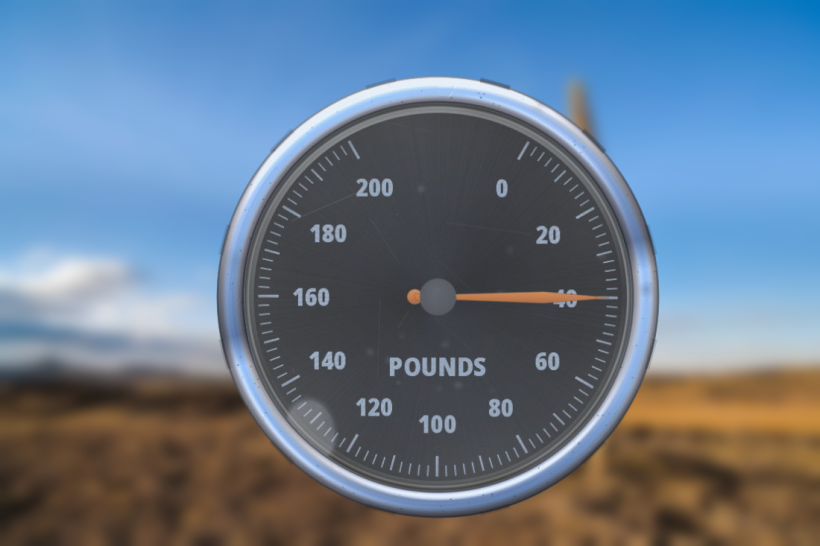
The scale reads 40; lb
